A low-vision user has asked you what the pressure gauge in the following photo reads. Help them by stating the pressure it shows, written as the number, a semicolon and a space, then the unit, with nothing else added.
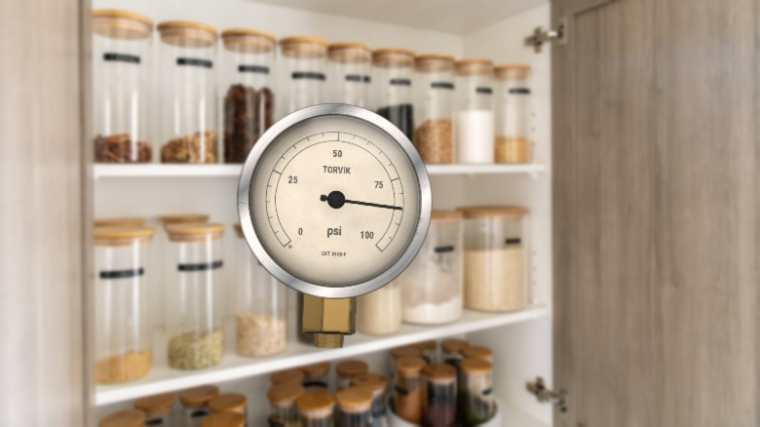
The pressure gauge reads 85; psi
